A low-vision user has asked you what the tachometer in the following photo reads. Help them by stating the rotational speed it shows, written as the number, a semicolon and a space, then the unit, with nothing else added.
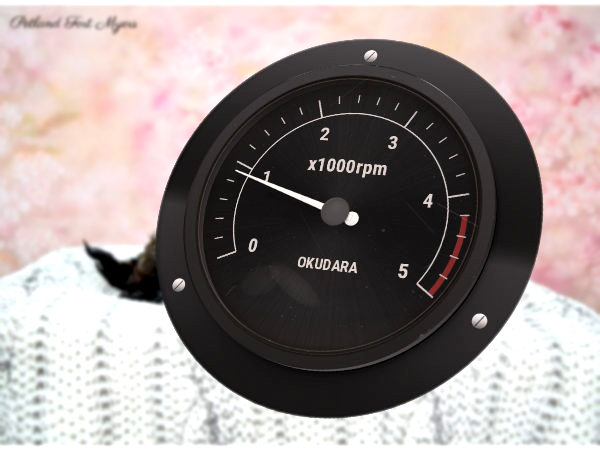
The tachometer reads 900; rpm
